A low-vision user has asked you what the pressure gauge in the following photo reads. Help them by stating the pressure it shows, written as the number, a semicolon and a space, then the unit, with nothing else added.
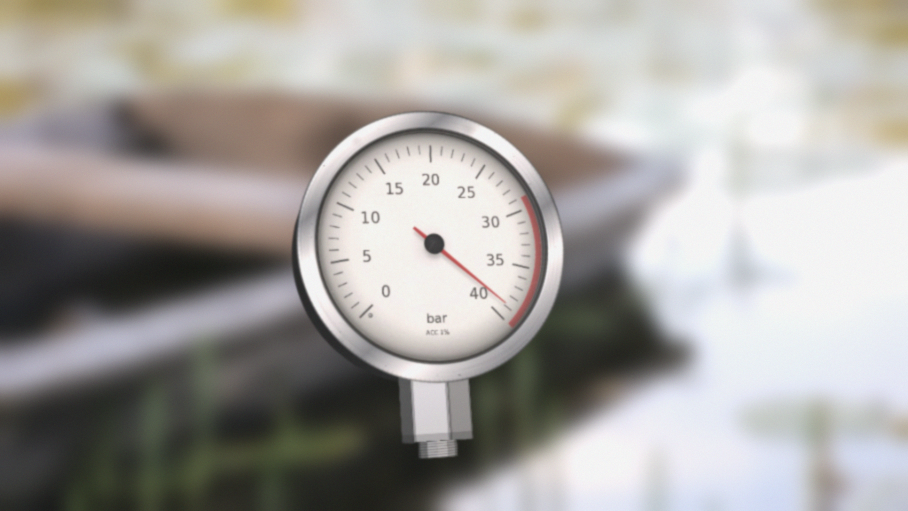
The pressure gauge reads 39; bar
